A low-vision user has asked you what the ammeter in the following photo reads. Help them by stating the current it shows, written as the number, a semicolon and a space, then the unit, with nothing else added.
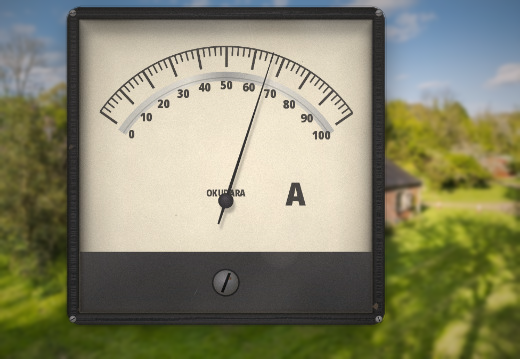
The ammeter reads 66; A
